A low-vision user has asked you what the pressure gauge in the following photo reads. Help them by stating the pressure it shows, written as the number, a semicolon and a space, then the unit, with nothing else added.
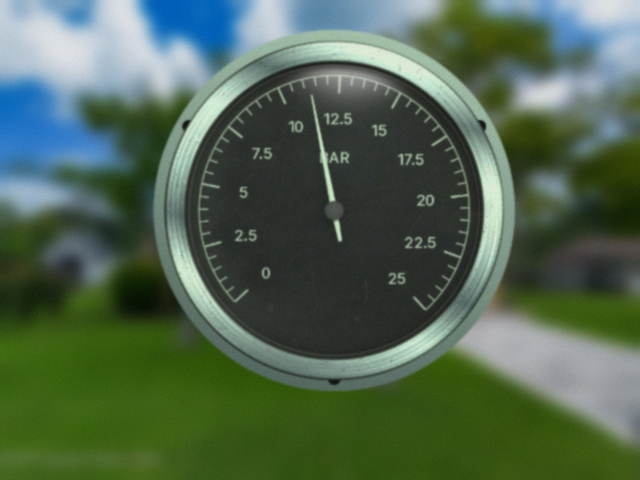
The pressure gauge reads 11.25; bar
